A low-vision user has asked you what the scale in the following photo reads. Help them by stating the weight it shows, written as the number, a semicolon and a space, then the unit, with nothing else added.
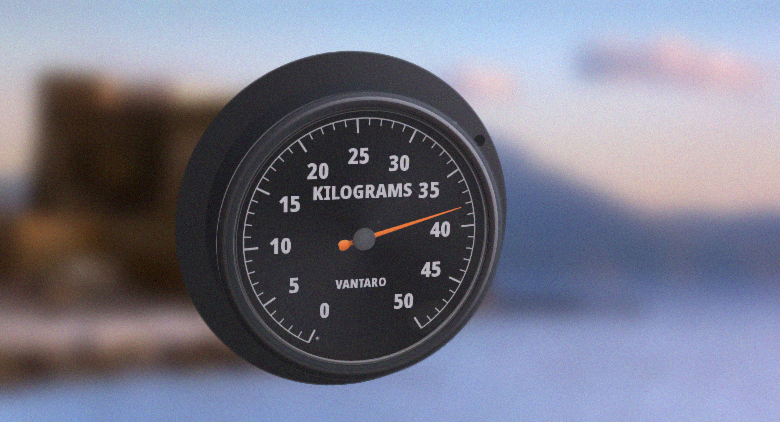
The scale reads 38; kg
